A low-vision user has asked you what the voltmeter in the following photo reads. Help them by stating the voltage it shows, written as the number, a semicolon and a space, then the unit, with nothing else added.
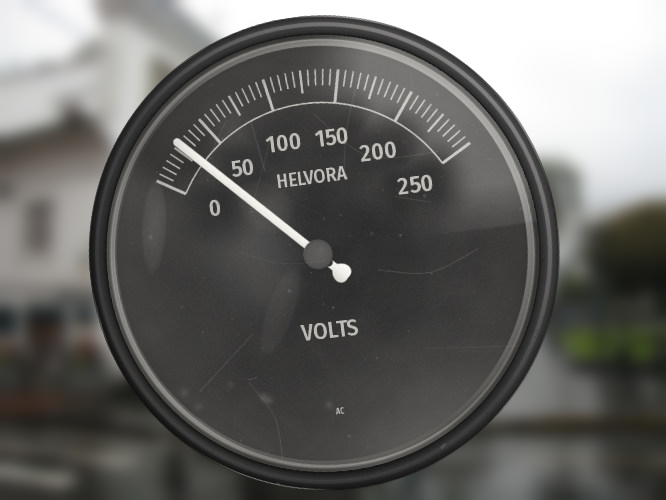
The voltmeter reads 30; V
